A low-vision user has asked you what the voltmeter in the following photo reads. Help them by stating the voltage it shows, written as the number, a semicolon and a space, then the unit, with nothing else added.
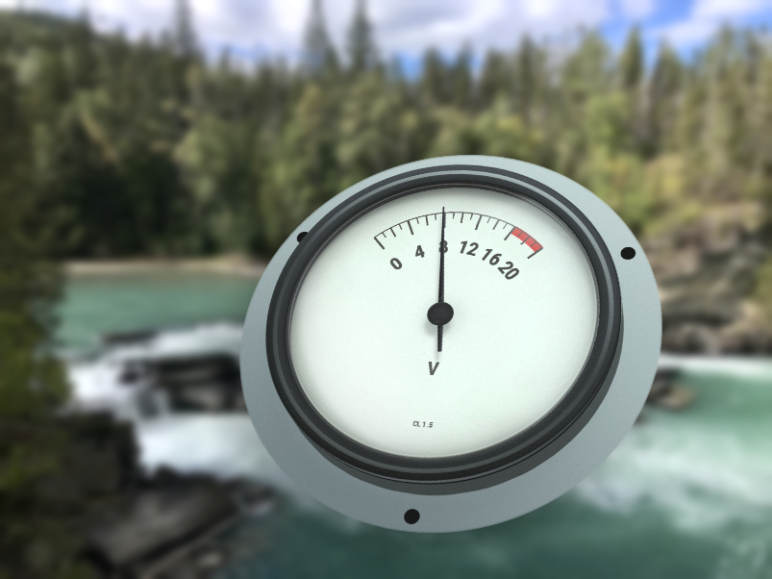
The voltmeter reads 8; V
